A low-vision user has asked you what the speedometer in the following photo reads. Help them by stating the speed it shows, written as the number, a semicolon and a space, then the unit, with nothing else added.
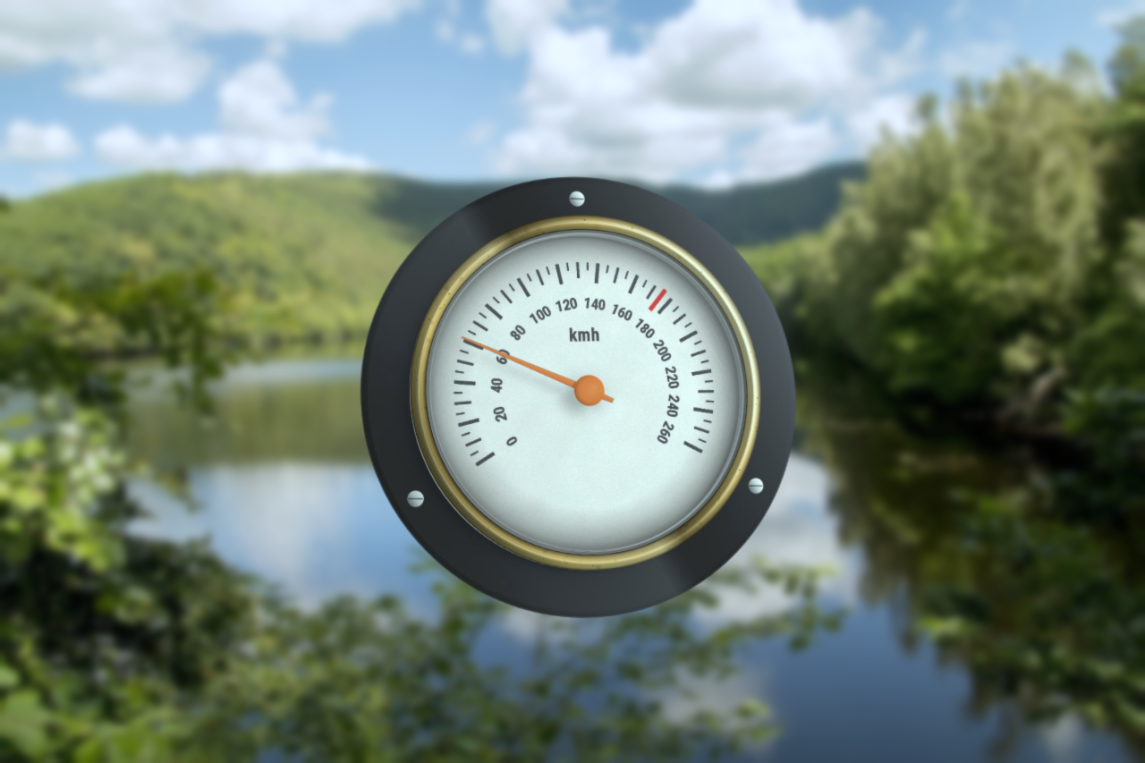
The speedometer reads 60; km/h
